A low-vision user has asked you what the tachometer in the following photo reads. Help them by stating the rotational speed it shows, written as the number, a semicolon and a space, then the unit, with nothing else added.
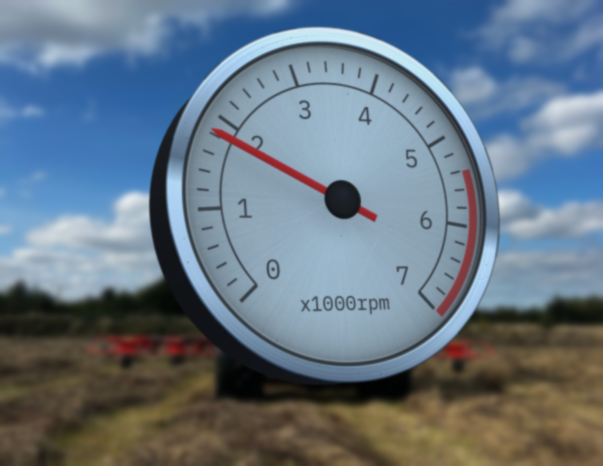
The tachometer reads 1800; rpm
